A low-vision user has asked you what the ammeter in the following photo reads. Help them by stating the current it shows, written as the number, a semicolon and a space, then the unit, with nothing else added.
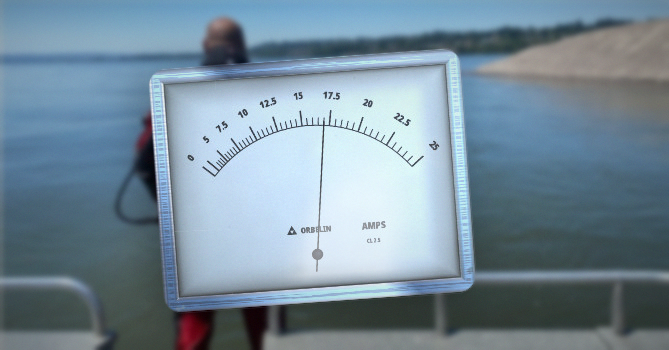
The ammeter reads 17; A
